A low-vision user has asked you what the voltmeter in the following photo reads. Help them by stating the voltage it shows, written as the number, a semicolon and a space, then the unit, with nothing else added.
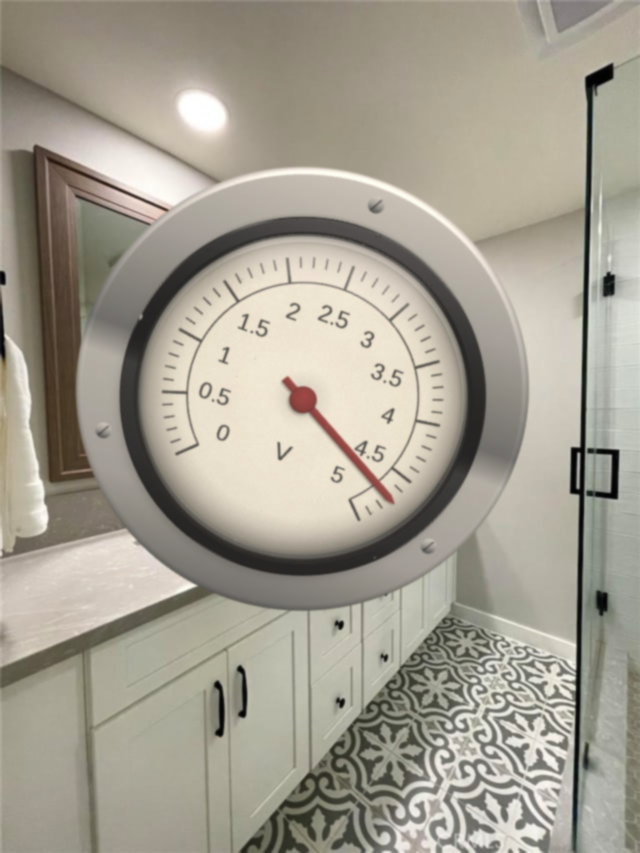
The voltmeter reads 4.7; V
